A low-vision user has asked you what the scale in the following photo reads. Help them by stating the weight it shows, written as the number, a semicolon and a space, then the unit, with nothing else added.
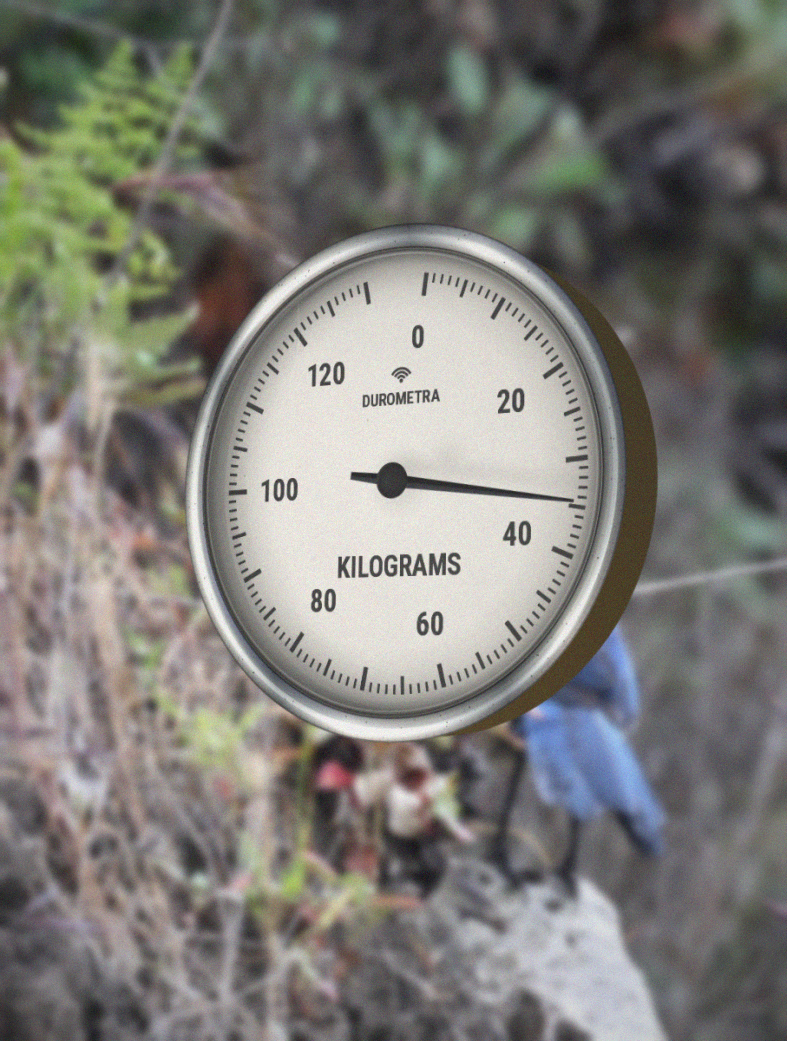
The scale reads 34.5; kg
